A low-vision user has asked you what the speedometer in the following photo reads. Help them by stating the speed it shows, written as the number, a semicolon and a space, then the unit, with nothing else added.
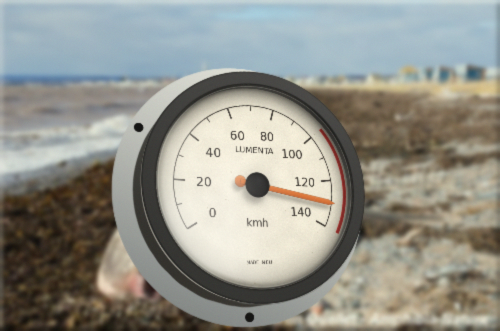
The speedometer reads 130; km/h
